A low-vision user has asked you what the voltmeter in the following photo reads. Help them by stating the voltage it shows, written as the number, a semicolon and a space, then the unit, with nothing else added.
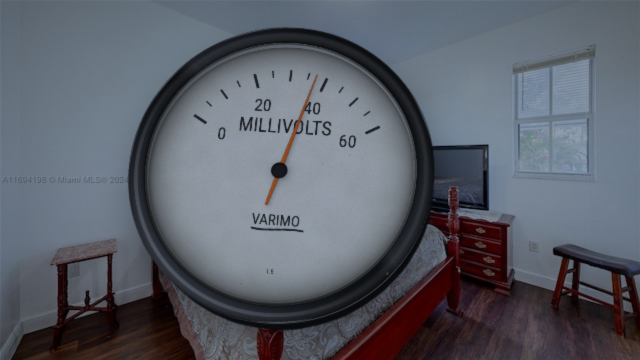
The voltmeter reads 37.5; mV
